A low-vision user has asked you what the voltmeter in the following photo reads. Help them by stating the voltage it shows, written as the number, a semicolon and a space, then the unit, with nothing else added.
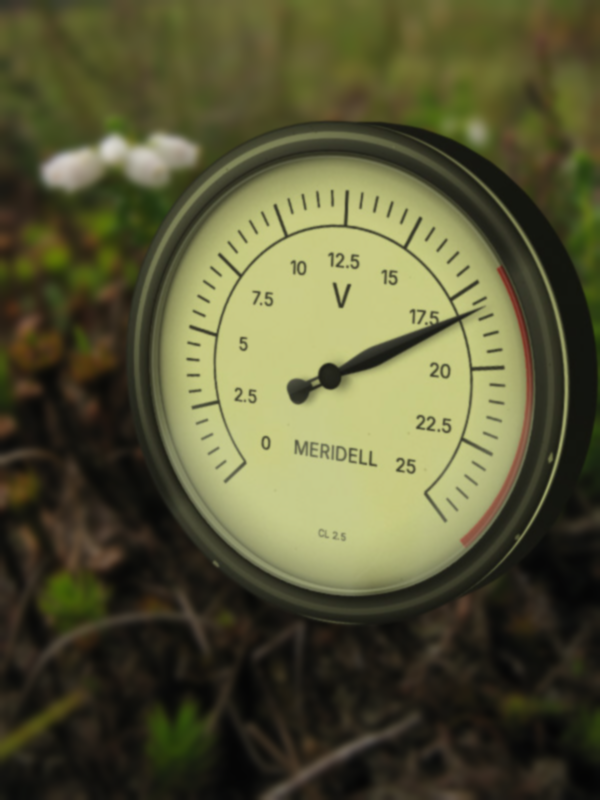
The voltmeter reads 18.25; V
